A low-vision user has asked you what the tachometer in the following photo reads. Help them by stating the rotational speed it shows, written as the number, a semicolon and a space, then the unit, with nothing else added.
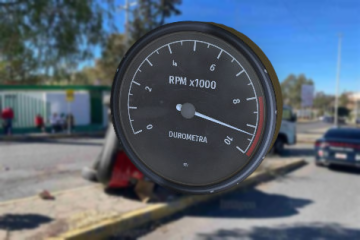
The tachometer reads 9250; rpm
